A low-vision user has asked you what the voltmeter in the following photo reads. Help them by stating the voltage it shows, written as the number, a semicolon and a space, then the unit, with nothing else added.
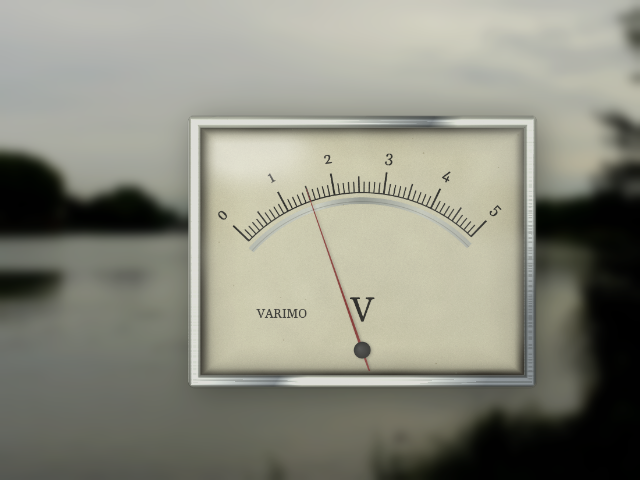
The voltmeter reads 1.5; V
